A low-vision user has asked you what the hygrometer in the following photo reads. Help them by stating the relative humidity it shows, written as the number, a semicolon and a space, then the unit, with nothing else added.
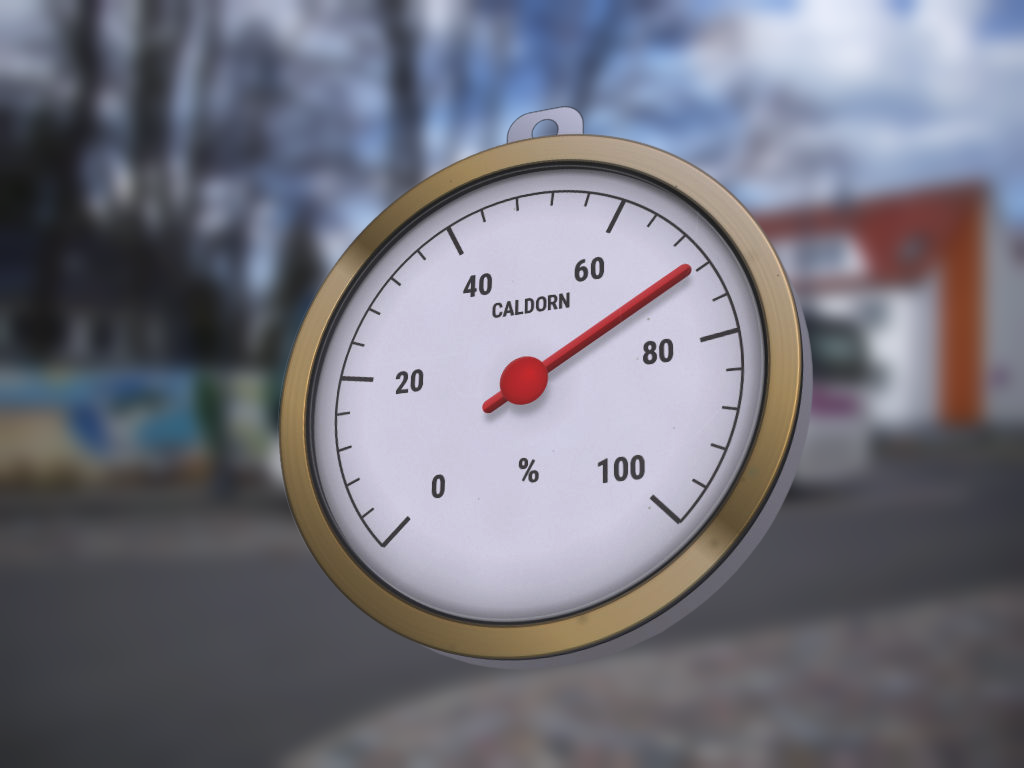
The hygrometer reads 72; %
